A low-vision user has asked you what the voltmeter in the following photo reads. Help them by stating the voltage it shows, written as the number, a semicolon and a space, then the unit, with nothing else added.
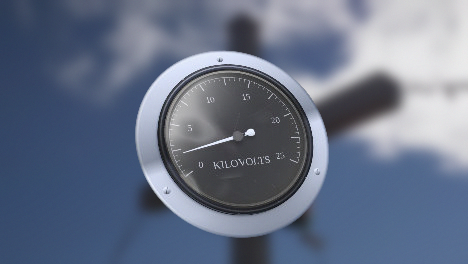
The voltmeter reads 2; kV
